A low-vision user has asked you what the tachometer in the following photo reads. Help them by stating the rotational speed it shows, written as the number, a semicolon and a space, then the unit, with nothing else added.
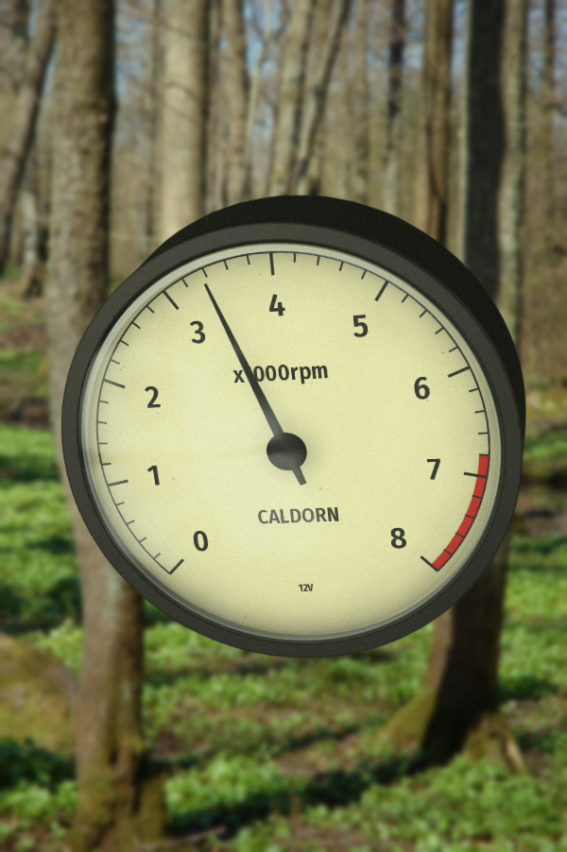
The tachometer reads 3400; rpm
